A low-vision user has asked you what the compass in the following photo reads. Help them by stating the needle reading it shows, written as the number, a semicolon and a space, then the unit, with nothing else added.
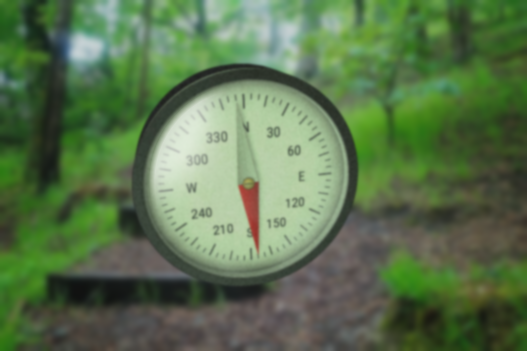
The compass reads 175; °
